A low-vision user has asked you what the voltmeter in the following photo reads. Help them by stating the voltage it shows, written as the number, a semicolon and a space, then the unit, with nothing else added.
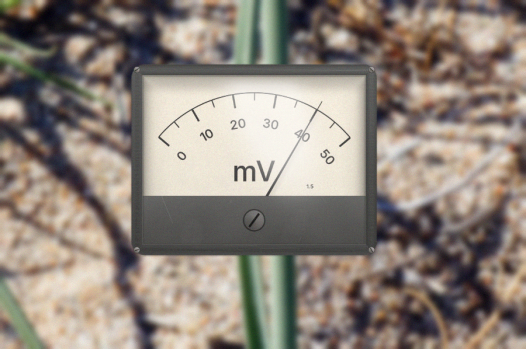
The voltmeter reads 40; mV
